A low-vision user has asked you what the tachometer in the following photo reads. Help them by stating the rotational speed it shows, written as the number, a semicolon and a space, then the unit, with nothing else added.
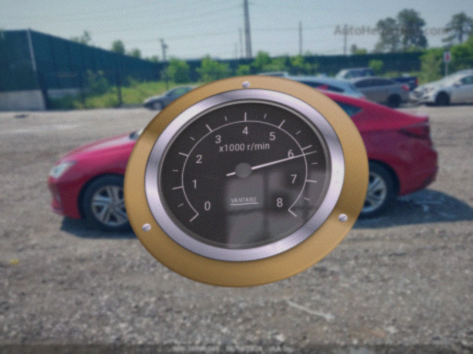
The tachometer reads 6250; rpm
